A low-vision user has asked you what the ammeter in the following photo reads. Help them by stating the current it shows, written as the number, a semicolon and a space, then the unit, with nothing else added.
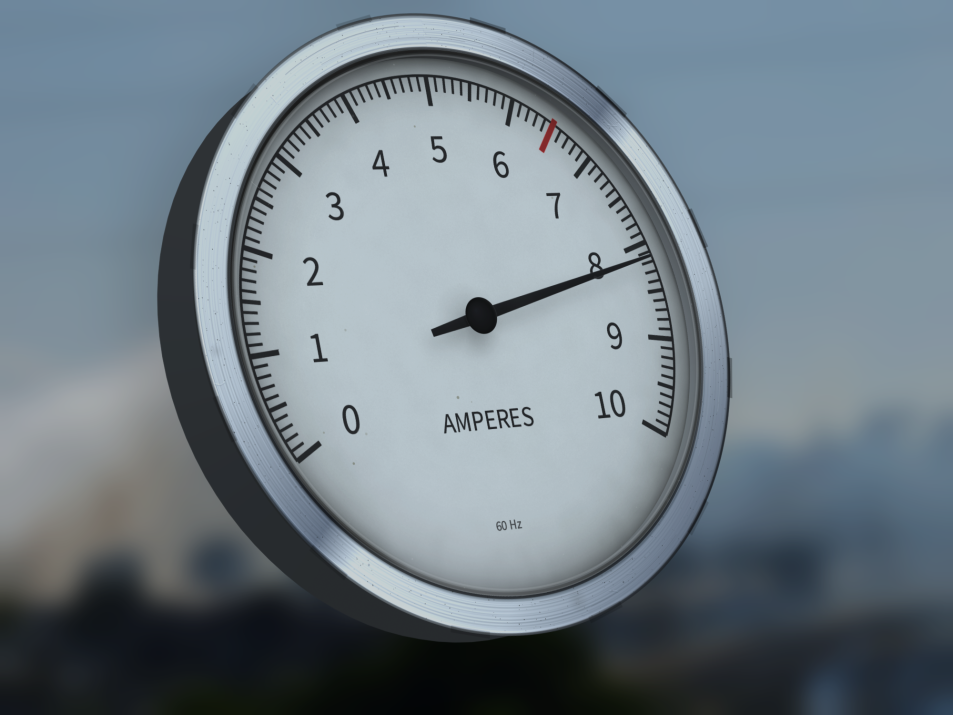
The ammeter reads 8.15; A
